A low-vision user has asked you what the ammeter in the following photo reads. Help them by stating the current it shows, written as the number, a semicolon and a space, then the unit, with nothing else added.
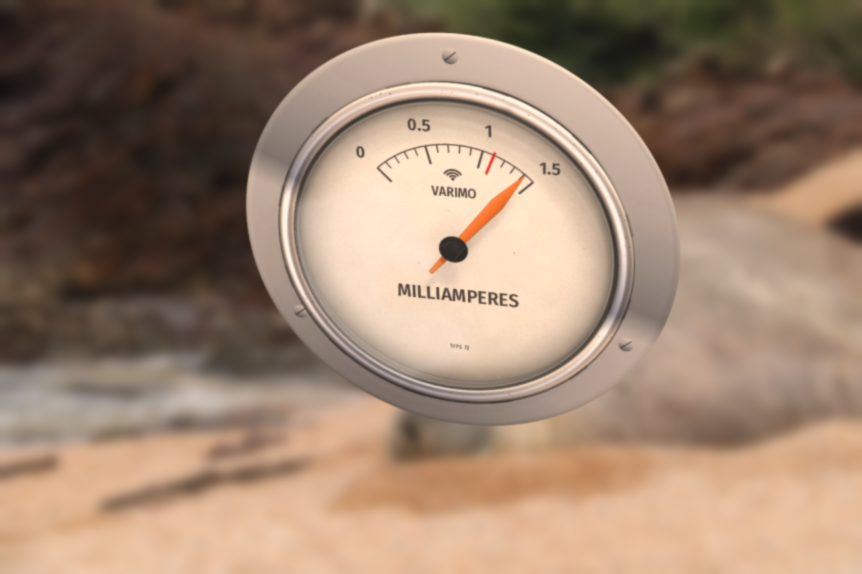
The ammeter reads 1.4; mA
